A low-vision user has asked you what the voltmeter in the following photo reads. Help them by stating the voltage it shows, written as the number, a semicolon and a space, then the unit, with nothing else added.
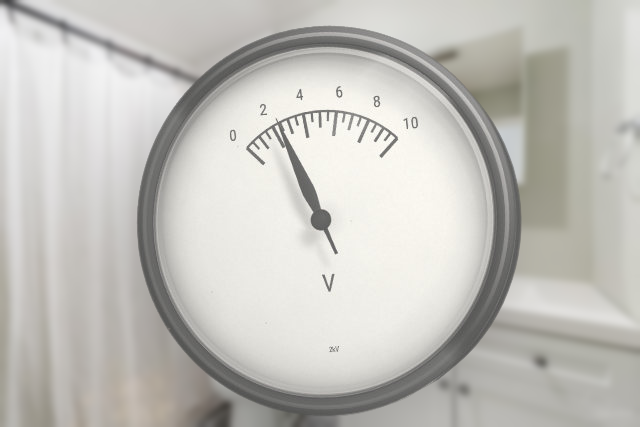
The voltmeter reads 2.5; V
